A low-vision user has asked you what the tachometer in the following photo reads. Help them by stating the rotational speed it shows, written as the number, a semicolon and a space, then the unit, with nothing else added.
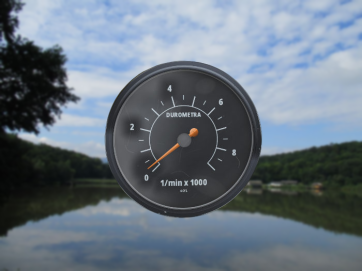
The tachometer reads 250; rpm
